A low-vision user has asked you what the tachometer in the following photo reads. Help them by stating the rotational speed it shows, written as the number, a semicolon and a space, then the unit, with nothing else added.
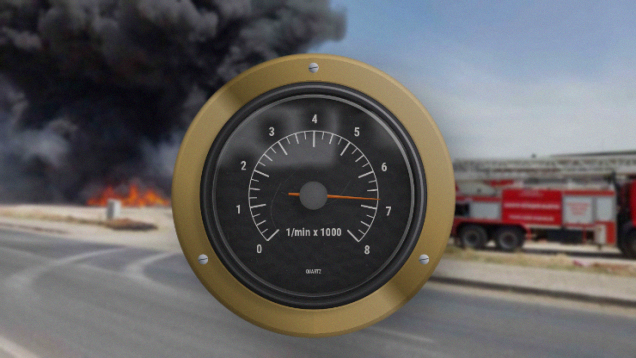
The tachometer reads 6750; rpm
